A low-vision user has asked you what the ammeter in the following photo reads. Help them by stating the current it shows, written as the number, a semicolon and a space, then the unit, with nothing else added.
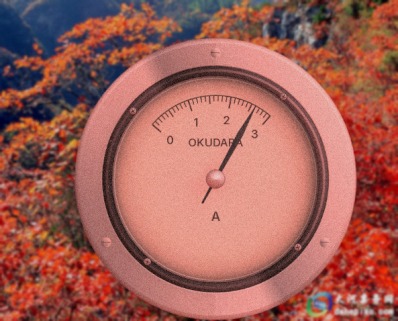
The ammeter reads 2.6; A
